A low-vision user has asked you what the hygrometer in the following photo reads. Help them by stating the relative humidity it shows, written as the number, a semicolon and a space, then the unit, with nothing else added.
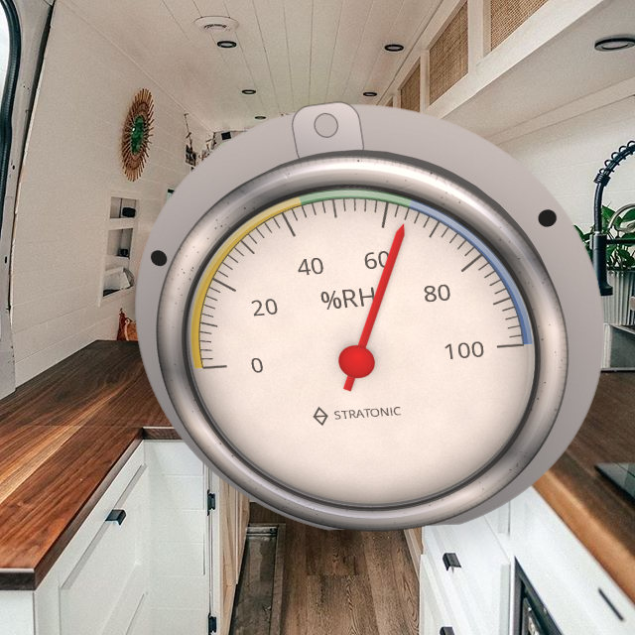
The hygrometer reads 64; %
